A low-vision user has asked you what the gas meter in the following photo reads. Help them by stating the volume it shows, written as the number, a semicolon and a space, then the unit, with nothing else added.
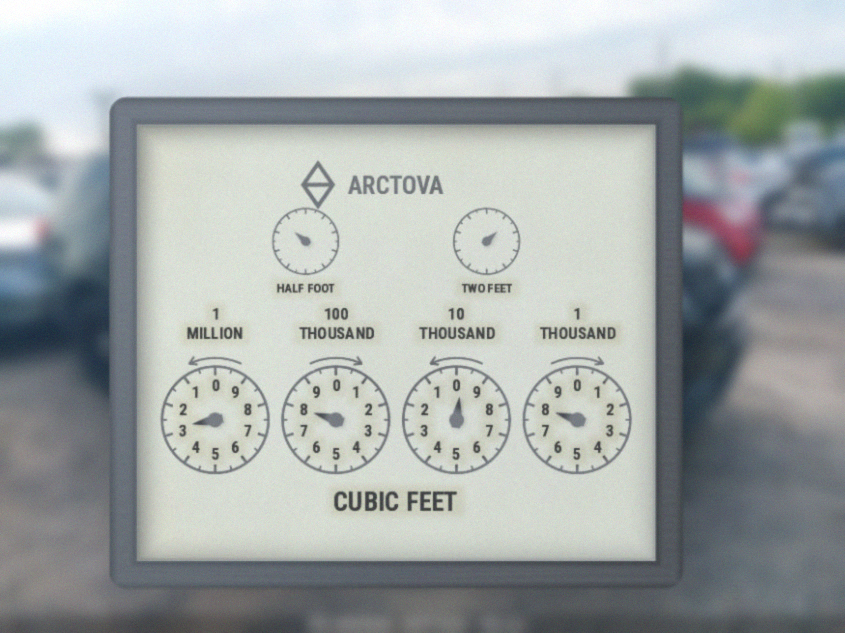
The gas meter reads 279800; ft³
